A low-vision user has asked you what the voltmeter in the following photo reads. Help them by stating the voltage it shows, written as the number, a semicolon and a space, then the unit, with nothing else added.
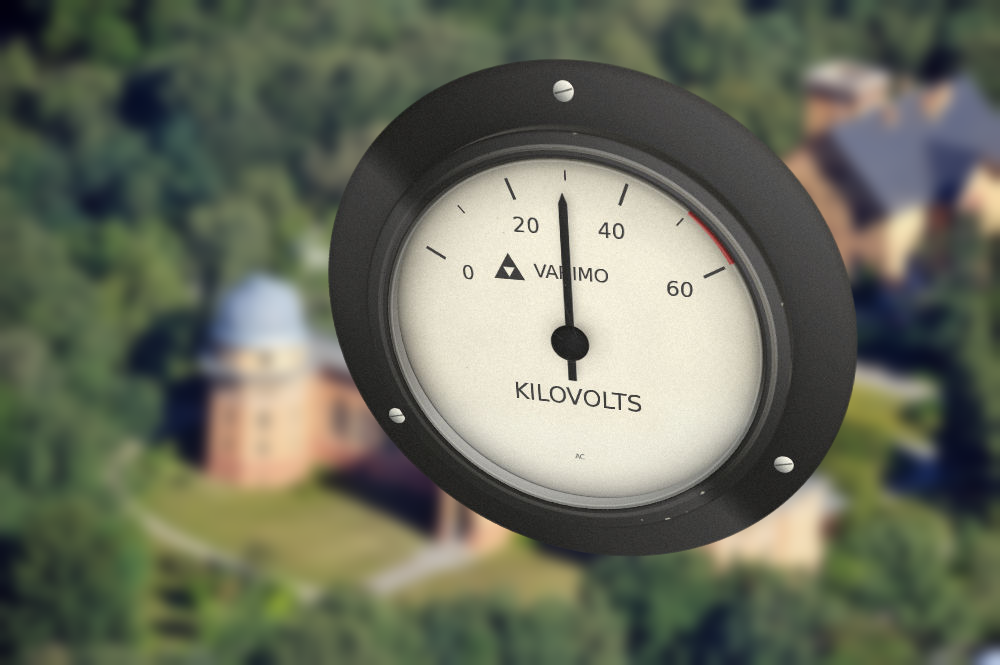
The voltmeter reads 30; kV
